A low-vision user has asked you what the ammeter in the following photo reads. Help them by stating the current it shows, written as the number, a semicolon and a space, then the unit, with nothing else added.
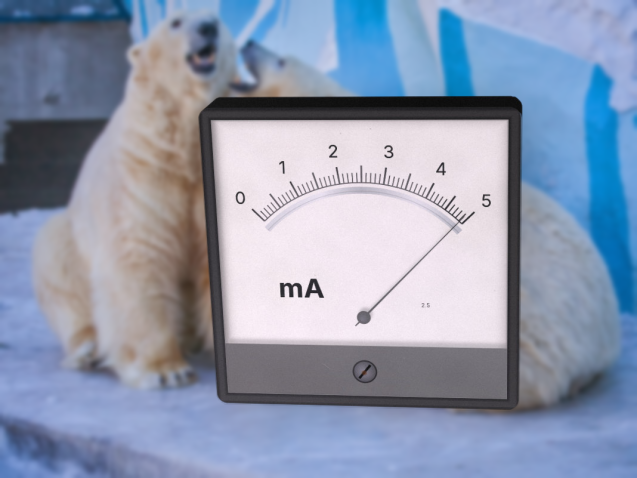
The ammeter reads 4.9; mA
